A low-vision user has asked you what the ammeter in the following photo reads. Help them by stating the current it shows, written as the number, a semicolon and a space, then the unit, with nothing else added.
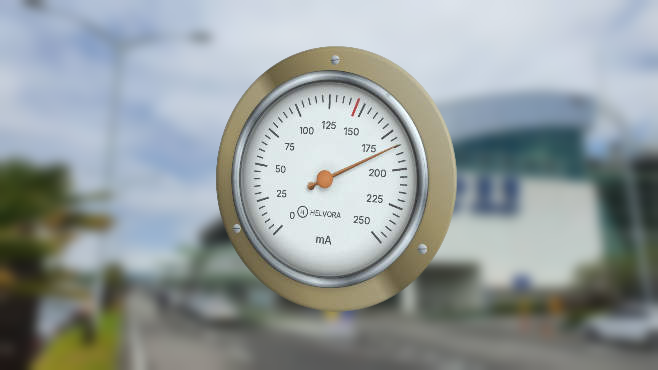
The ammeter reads 185; mA
